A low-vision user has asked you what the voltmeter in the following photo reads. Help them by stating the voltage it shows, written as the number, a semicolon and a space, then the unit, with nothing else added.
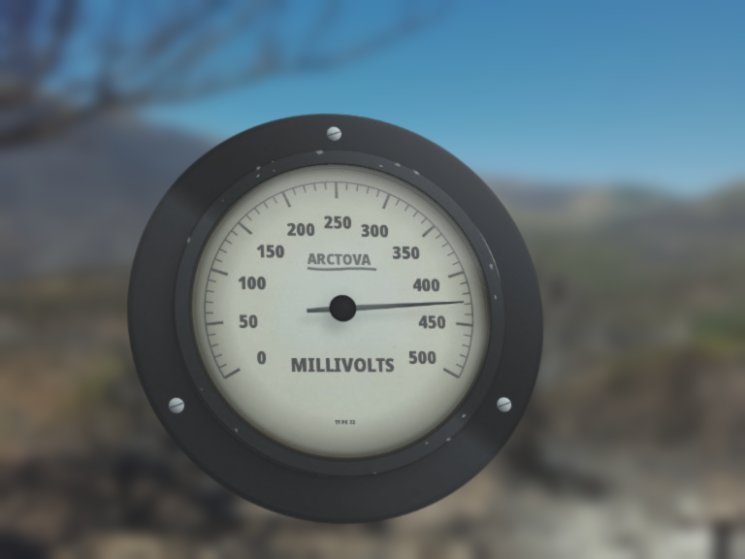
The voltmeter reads 430; mV
